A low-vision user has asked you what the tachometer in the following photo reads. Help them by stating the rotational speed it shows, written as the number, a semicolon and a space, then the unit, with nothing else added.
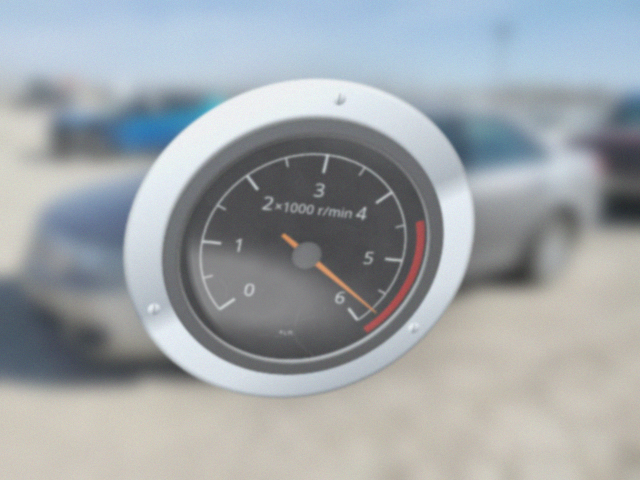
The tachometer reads 5750; rpm
